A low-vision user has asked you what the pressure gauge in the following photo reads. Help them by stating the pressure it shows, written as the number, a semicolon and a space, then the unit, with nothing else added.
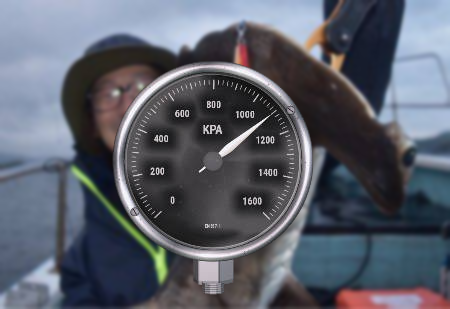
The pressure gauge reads 1100; kPa
